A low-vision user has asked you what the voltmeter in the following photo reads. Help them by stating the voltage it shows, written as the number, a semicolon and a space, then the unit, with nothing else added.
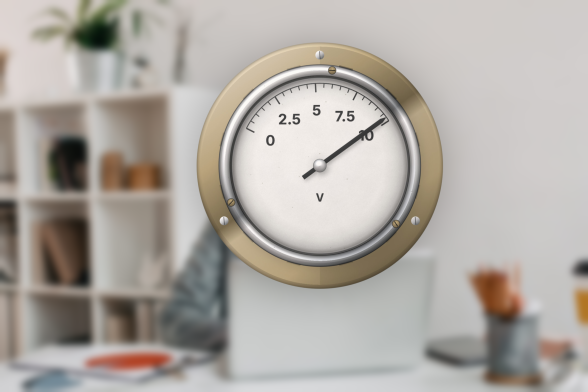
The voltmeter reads 9.75; V
